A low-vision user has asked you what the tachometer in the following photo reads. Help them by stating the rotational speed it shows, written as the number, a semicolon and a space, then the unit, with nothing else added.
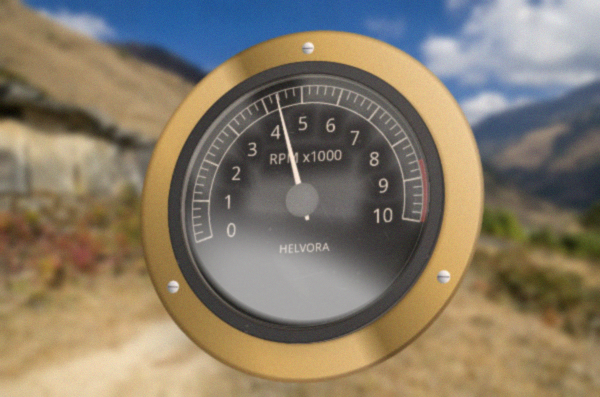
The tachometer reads 4400; rpm
